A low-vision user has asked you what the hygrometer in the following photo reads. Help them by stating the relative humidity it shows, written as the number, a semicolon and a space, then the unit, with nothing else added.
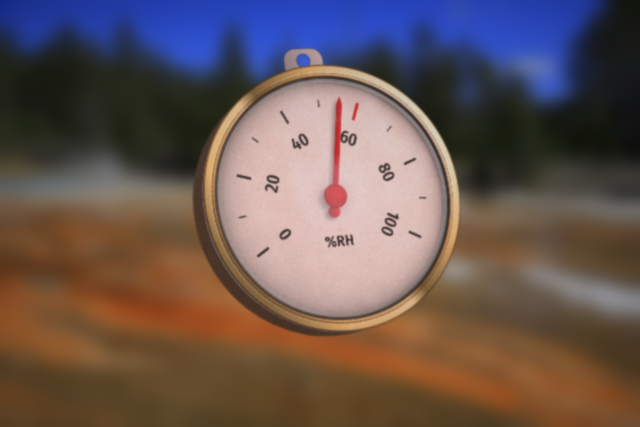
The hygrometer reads 55; %
